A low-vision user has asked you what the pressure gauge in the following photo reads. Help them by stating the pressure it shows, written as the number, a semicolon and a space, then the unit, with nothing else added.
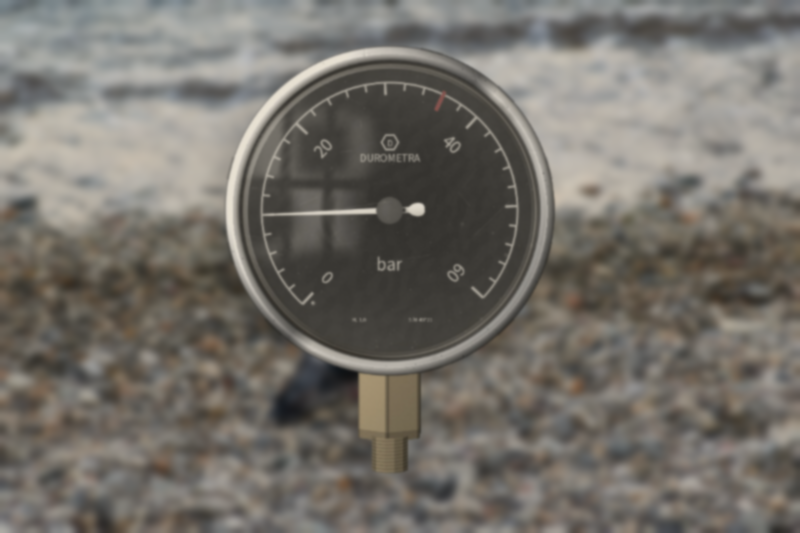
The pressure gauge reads 10; bar
